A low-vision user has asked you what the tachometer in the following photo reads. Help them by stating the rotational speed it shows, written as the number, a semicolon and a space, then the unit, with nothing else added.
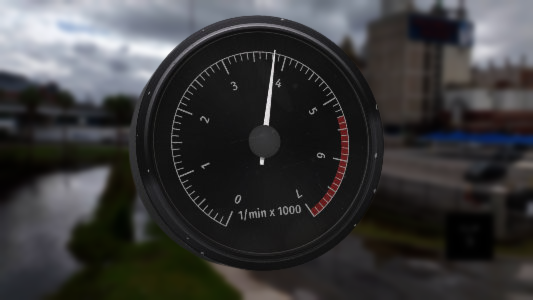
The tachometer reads 3800; rpm
